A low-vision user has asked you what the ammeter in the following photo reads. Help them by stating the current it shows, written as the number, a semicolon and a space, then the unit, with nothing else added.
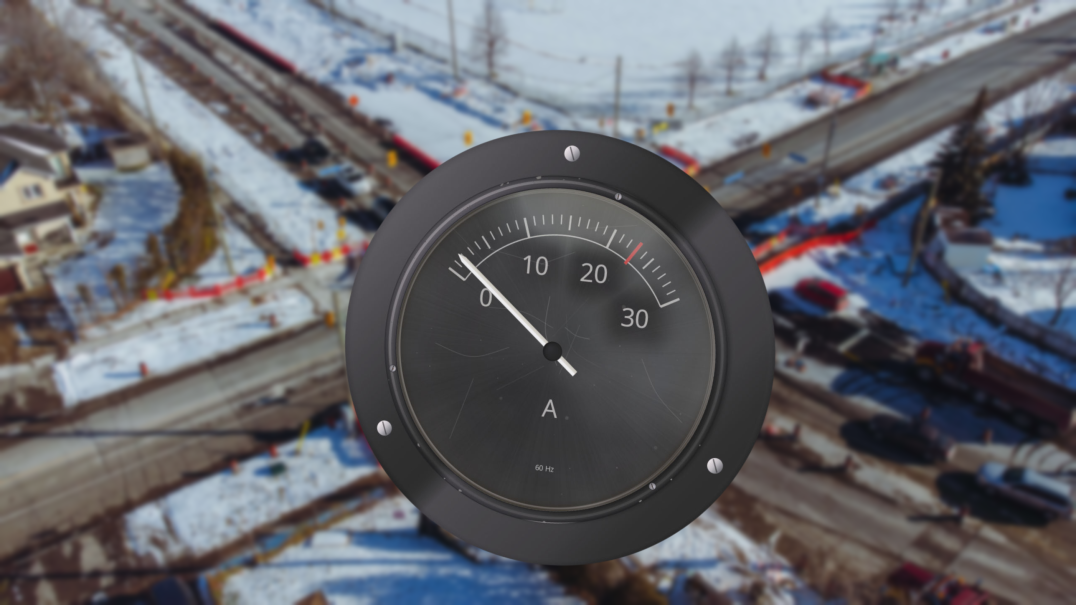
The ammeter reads 2; A
